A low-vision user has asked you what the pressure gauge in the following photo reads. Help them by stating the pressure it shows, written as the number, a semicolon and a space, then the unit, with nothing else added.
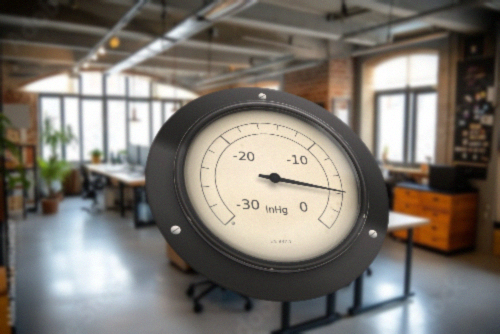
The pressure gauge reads -4; inHg
